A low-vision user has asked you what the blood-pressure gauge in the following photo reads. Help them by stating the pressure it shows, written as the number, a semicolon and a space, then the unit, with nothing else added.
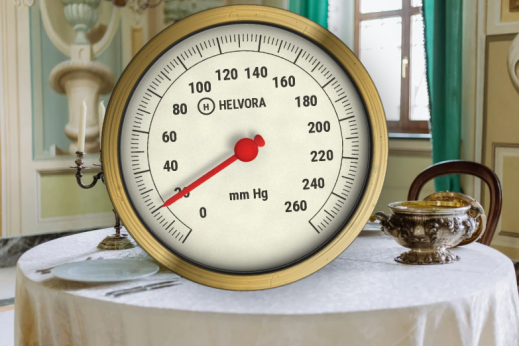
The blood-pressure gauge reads 20; mmHg
